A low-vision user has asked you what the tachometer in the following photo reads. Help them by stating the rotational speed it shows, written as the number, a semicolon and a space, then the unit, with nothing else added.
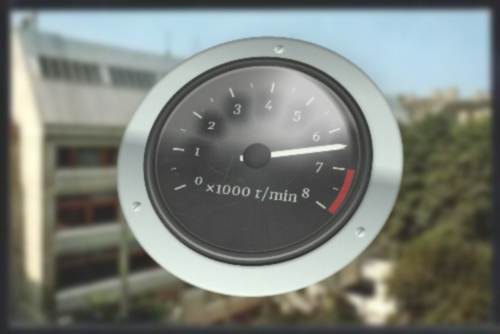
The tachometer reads 6500; rpm
